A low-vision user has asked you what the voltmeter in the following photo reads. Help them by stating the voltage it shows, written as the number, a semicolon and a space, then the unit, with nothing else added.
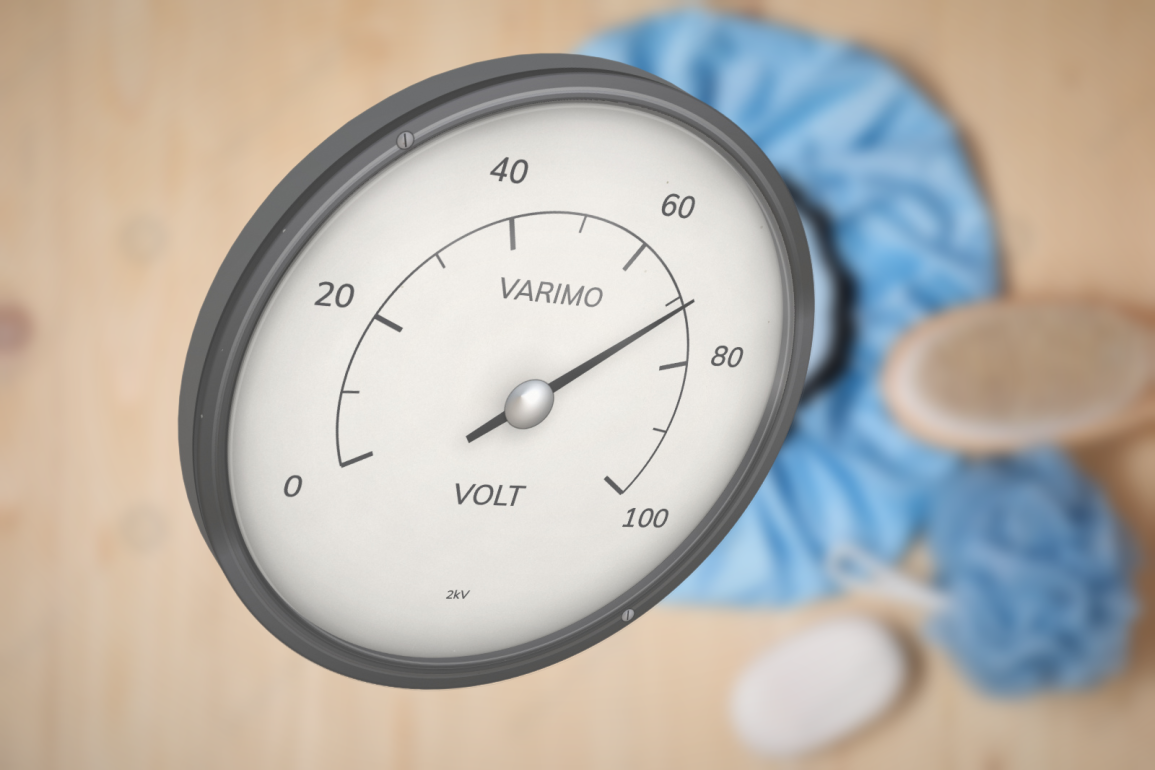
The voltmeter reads 70; V
